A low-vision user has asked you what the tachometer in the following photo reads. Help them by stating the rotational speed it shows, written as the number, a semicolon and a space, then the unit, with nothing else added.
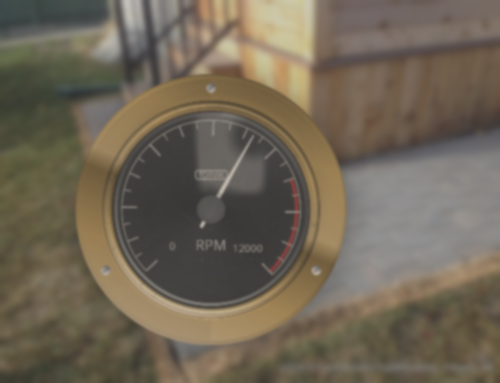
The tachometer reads 7250; rpm
